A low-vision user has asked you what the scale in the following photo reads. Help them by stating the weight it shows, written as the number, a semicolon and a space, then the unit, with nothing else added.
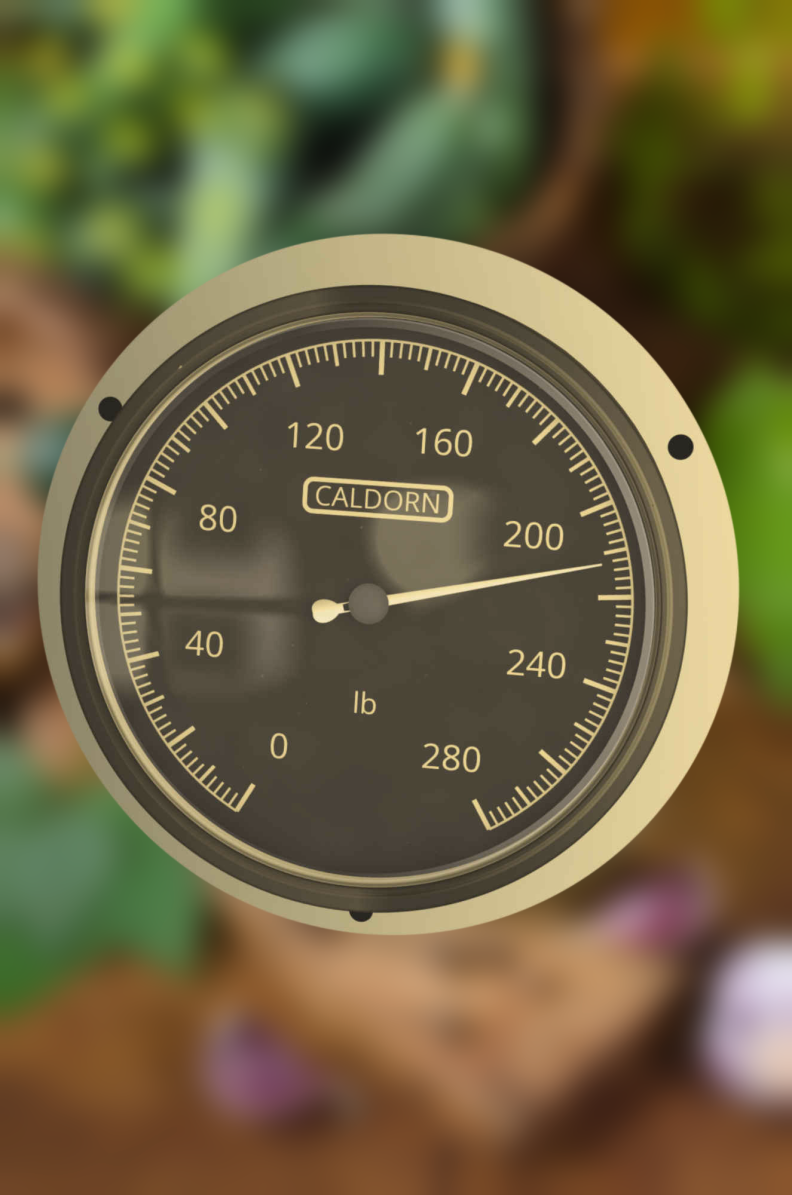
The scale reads 212; lb
